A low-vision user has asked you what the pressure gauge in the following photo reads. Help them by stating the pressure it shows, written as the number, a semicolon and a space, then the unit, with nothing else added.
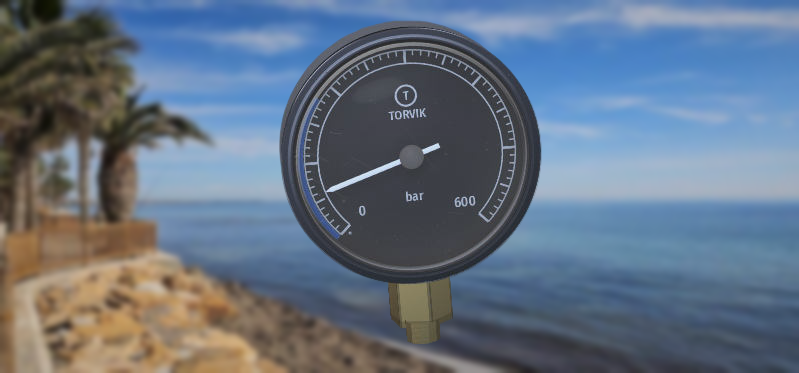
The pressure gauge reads 60; bar
